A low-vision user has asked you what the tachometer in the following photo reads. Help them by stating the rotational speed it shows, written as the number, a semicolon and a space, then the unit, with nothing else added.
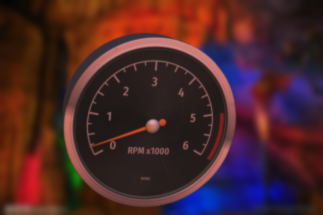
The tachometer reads 250; rpm
